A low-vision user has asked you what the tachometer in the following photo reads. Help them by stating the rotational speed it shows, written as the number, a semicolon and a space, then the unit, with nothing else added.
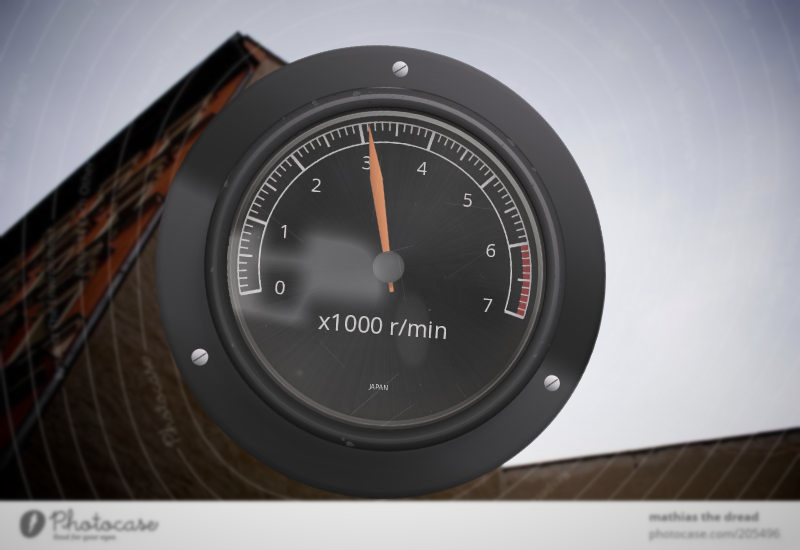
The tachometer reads 3100; rpm
